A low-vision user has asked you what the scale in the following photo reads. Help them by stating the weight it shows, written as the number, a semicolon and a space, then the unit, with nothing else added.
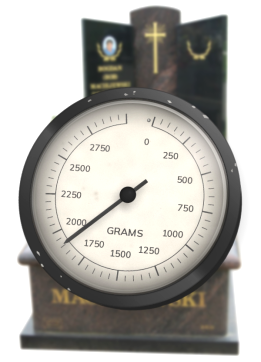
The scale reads 1900; g
